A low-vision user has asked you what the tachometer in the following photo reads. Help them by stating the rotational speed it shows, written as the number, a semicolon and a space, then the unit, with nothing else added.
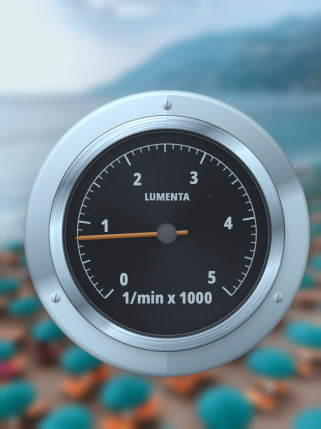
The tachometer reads 800; rpm
